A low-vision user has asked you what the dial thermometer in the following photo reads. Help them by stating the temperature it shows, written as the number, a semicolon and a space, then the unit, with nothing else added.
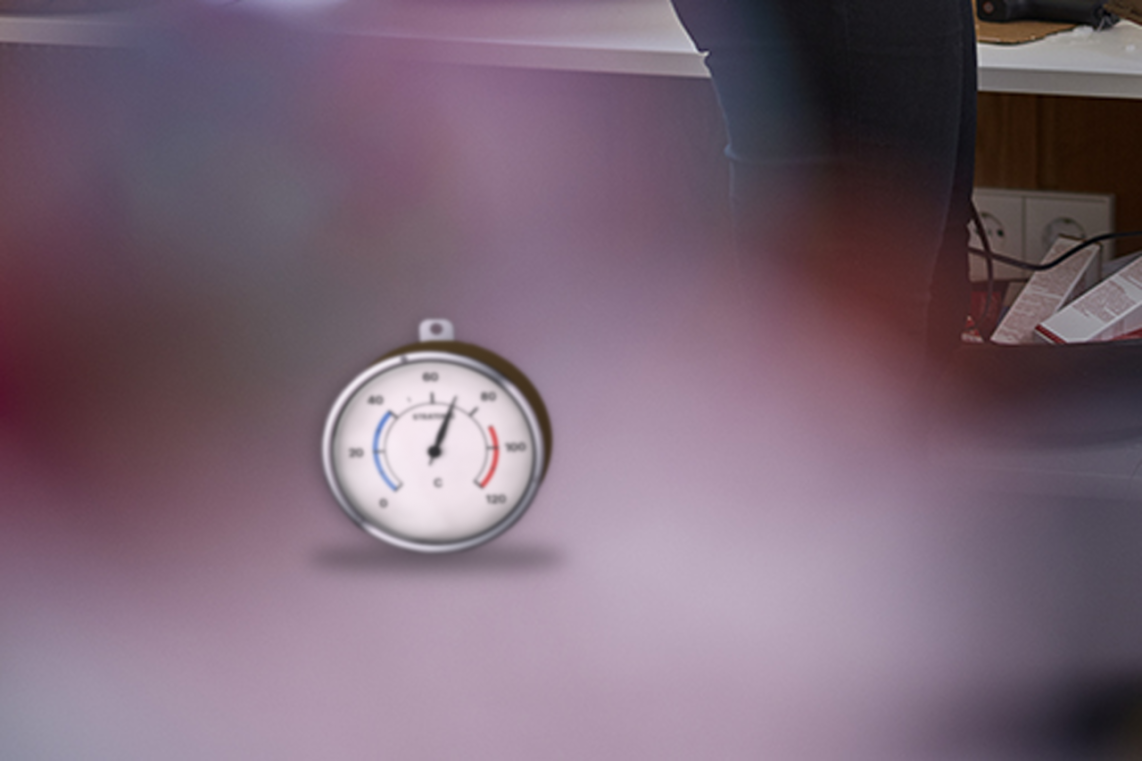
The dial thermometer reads 70; °C
